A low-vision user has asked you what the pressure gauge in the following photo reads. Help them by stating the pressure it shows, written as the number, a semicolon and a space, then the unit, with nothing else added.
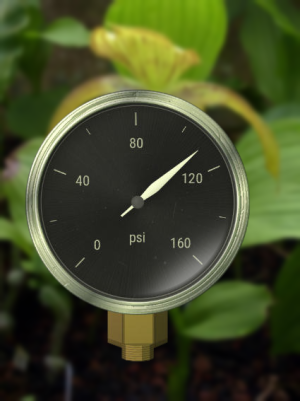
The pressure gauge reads 110; psi
